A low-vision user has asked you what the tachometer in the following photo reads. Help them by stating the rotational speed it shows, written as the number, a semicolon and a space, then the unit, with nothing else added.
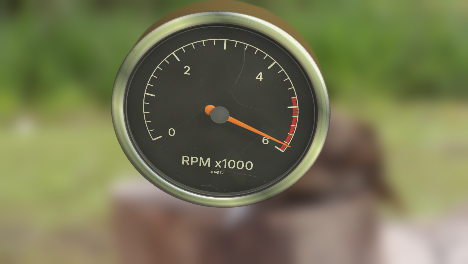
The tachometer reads 5800; rpm
